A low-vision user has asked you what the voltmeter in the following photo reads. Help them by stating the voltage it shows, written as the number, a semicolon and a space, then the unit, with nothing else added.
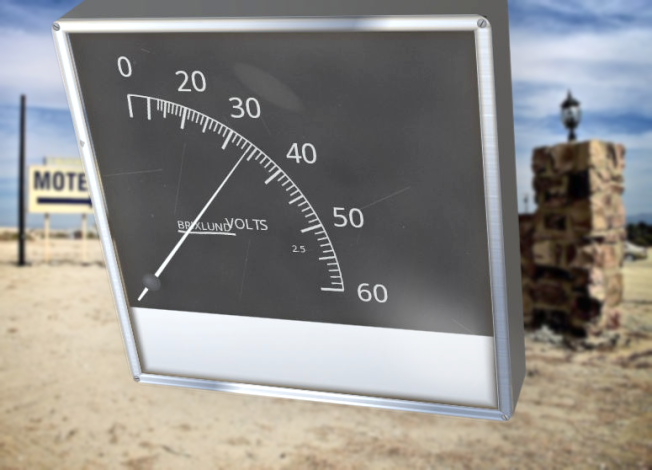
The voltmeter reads 34; V
